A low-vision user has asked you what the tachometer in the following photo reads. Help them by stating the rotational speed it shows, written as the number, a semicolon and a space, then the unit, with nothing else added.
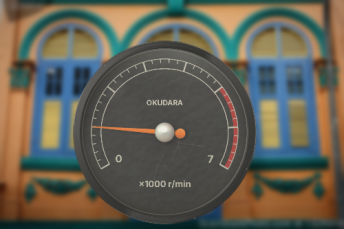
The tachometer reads 1000; rpm
